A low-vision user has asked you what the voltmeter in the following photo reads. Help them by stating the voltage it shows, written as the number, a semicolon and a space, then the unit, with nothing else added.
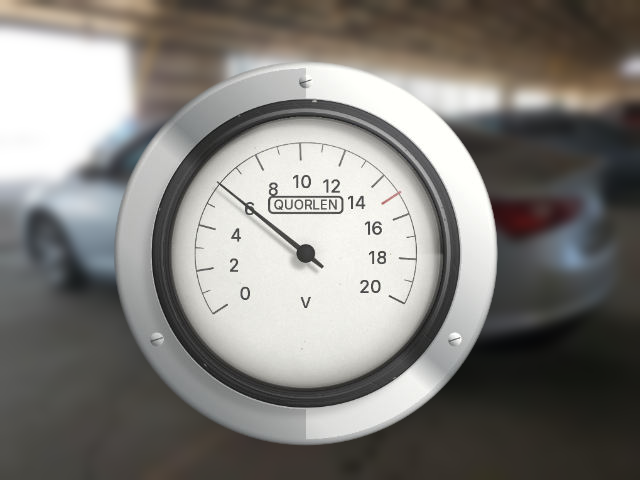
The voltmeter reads 6; V
